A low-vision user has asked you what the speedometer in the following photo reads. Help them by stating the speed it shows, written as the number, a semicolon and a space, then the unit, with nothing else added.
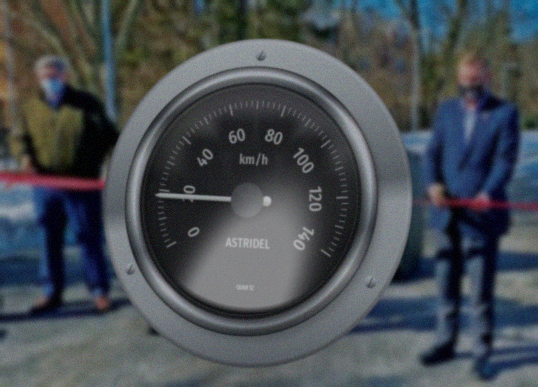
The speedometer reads 18; km/h
